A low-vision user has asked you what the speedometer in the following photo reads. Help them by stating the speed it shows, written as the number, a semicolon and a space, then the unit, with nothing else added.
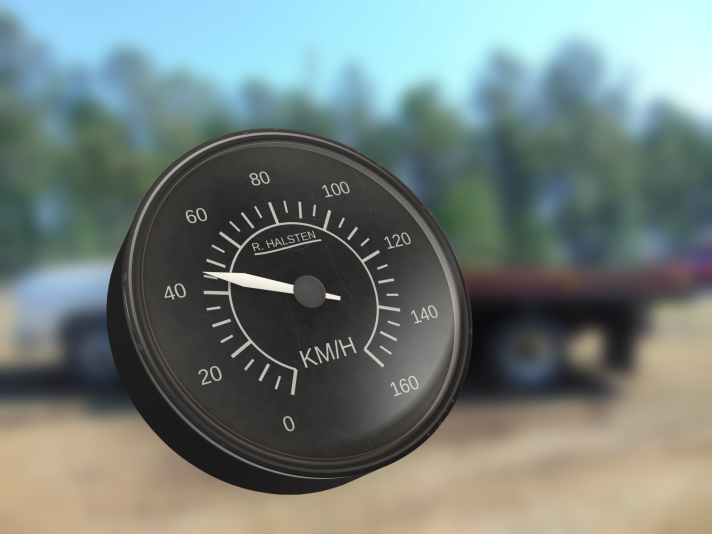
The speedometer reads 45; km/h
